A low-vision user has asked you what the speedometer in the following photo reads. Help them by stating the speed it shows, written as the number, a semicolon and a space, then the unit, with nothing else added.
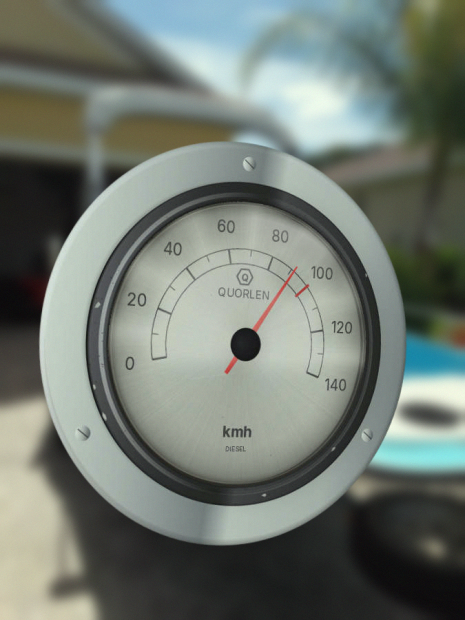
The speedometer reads 90; km/h
